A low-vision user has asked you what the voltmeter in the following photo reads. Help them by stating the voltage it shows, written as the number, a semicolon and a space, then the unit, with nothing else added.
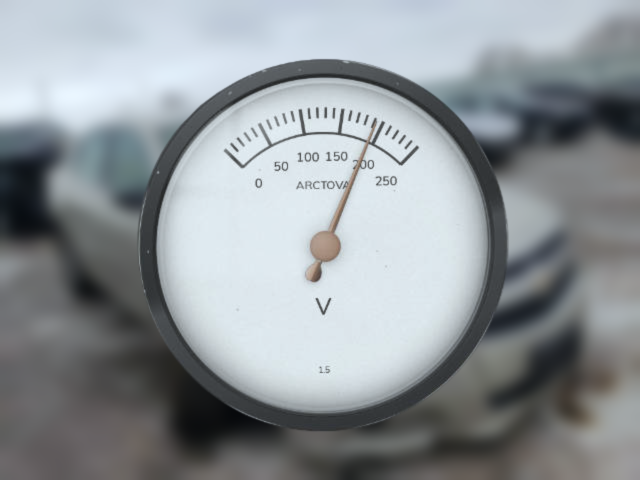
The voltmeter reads 190; V
